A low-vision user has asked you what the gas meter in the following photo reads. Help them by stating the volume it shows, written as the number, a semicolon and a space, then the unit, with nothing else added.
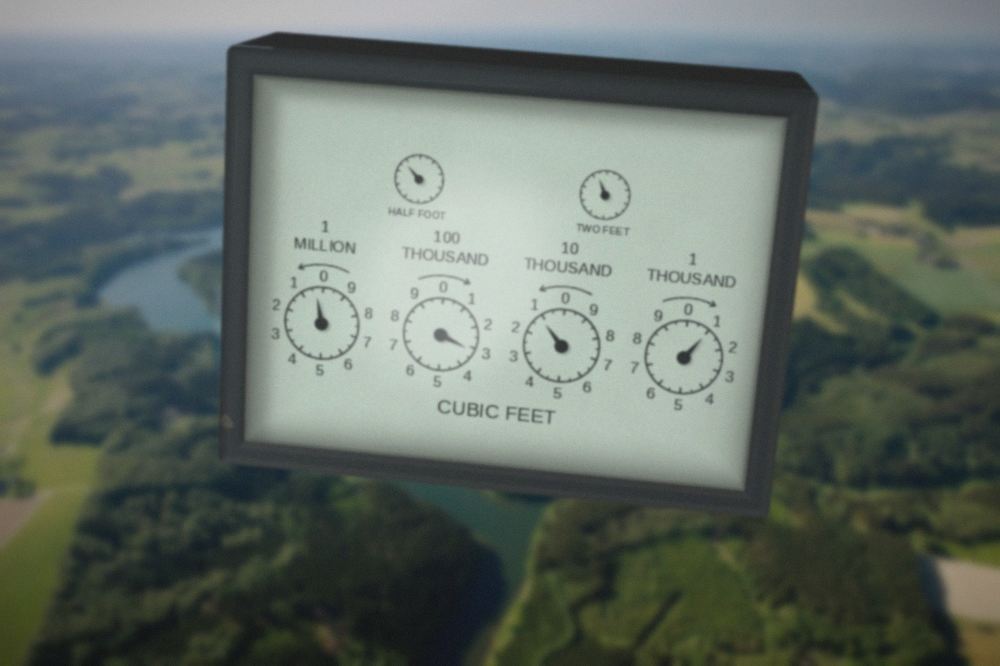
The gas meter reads 31100; ft³
